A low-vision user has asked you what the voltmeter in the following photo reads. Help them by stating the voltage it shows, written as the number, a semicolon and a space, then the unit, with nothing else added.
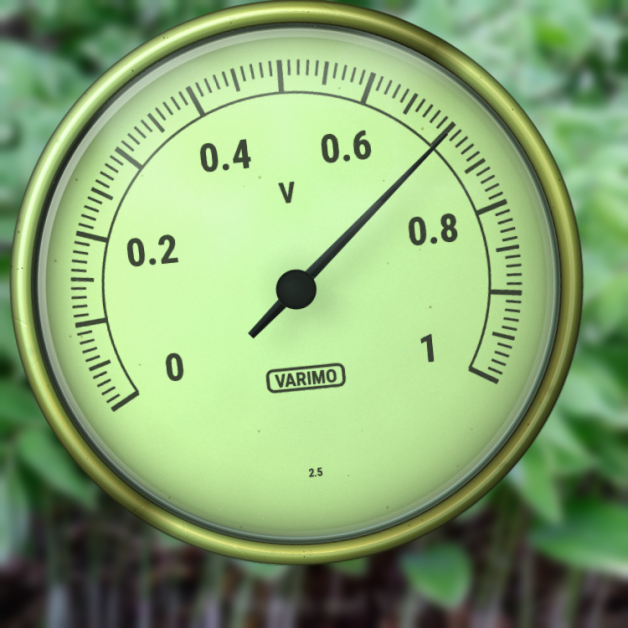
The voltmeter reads 0.7; V
